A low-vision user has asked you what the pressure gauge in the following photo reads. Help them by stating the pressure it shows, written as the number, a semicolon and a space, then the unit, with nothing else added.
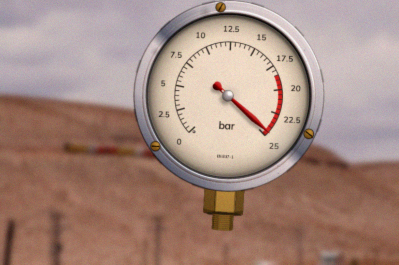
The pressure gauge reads 24.5; bar
